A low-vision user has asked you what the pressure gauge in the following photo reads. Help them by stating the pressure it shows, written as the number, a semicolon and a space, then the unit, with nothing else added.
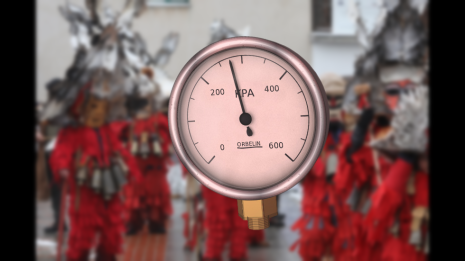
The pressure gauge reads 275; kPa
